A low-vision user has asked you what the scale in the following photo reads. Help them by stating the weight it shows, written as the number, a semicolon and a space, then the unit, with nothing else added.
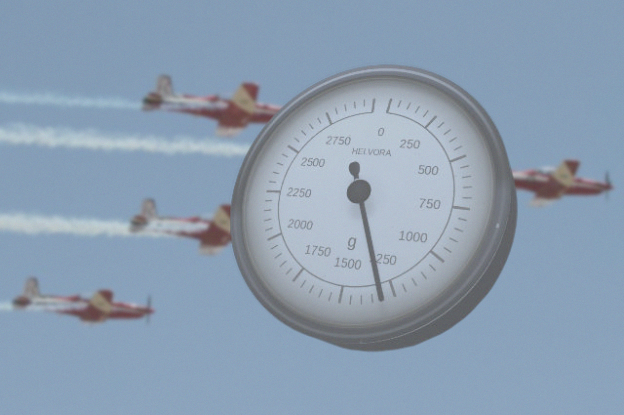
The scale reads 1300; g
